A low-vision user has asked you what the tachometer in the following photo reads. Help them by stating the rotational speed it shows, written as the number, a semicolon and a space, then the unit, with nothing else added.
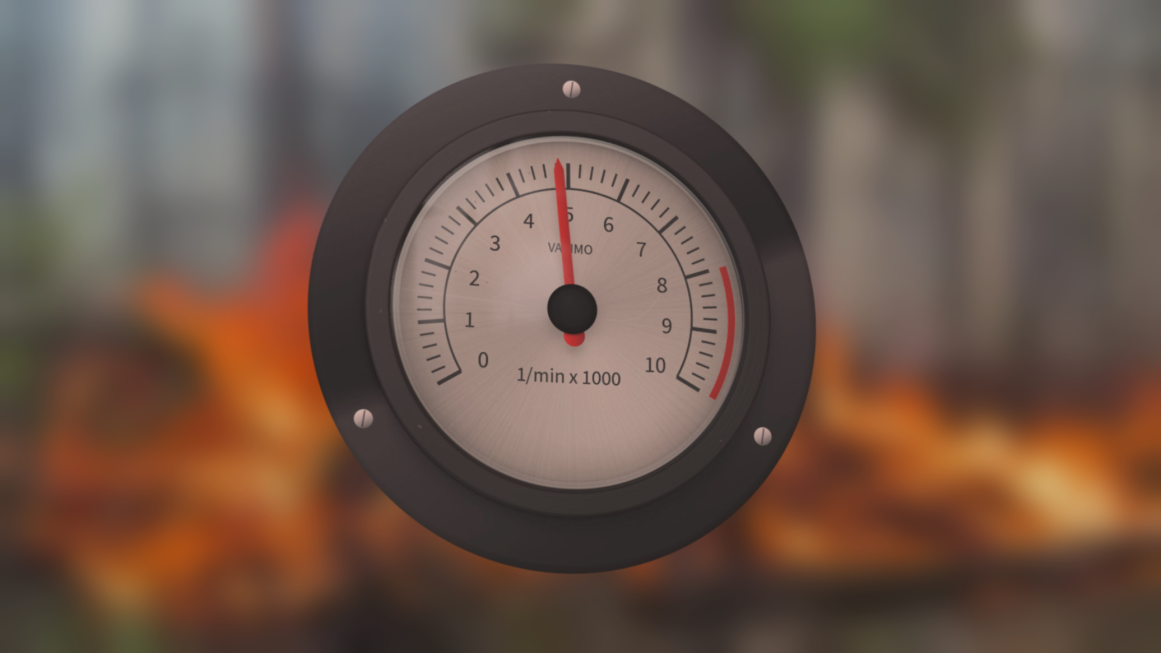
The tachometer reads 4800; rpm
